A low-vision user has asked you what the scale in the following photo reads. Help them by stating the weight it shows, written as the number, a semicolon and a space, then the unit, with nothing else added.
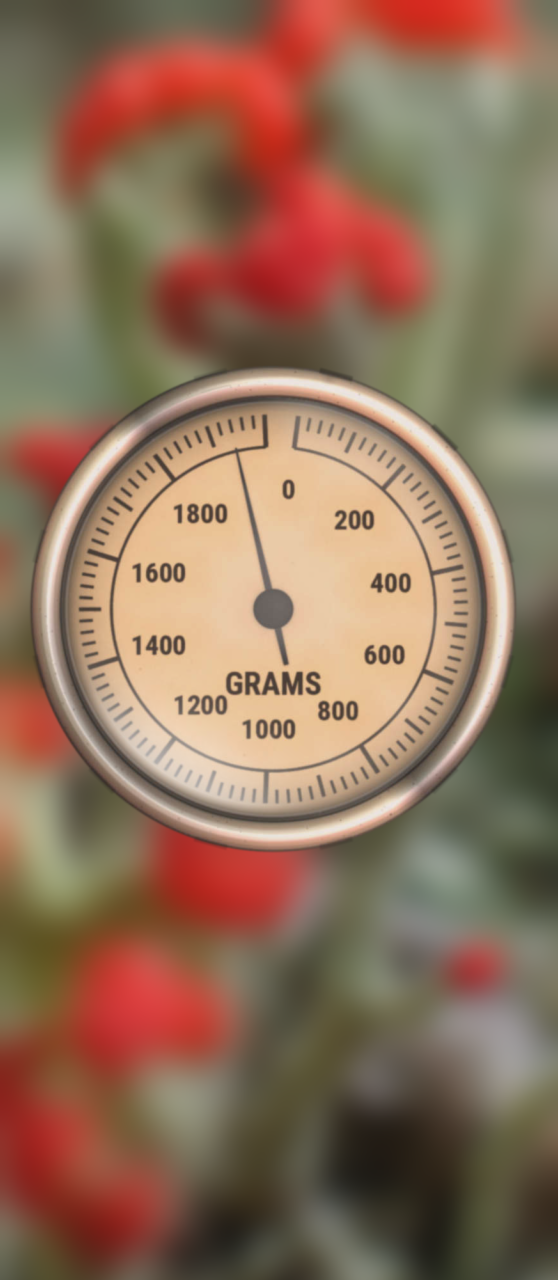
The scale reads 1940; g
